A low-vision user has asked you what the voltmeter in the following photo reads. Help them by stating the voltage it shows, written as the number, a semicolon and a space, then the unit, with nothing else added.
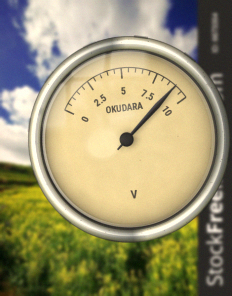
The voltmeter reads 9; V
